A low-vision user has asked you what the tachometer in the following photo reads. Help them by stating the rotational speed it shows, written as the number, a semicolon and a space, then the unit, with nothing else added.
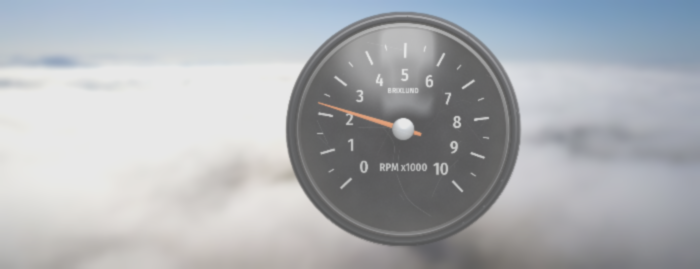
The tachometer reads 2250; rpm
